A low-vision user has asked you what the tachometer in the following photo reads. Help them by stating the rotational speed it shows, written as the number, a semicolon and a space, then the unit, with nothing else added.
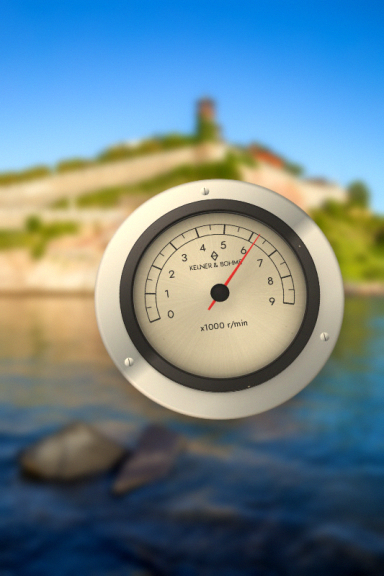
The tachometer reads 6250; rpm
